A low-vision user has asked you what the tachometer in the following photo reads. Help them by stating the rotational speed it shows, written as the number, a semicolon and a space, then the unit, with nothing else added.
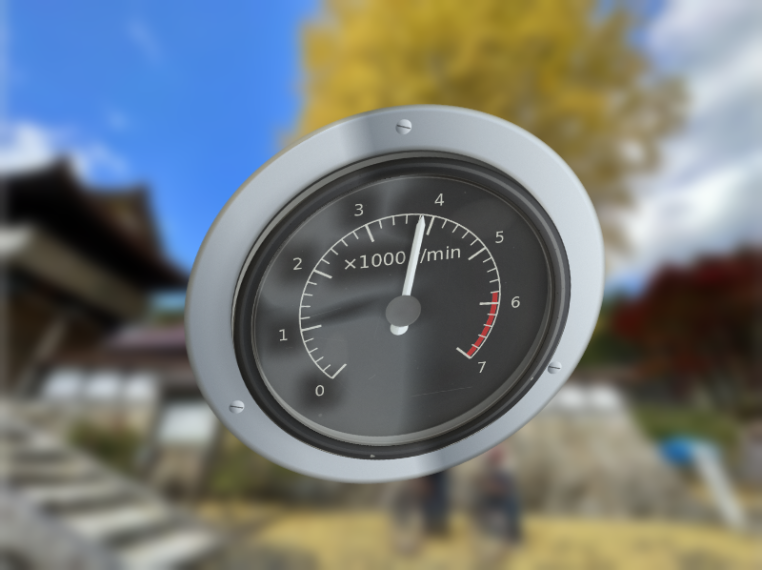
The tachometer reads 3800; rpm
